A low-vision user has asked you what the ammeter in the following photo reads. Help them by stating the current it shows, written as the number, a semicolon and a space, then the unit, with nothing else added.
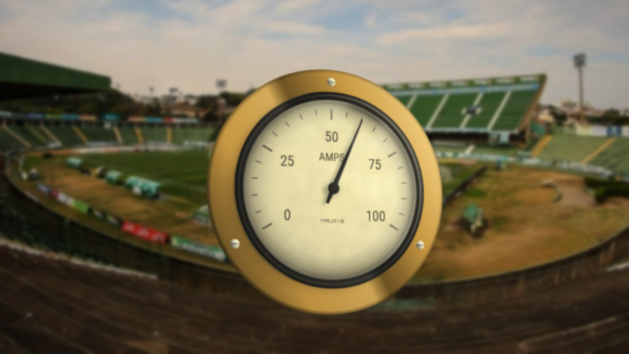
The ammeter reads 60; A
